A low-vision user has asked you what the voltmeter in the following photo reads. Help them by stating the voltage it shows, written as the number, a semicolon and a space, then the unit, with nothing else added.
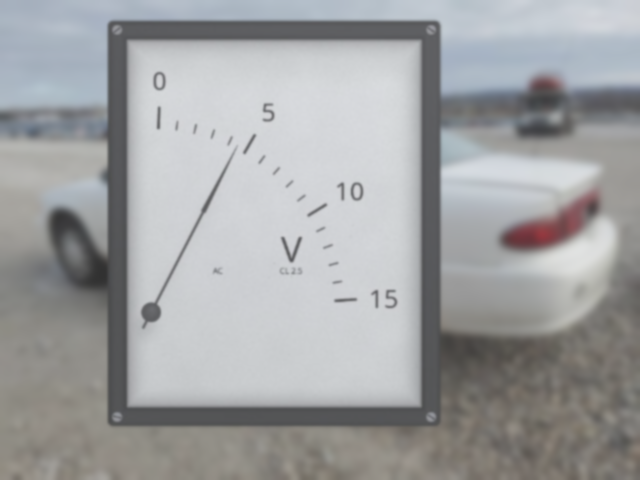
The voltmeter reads 4.5; V
